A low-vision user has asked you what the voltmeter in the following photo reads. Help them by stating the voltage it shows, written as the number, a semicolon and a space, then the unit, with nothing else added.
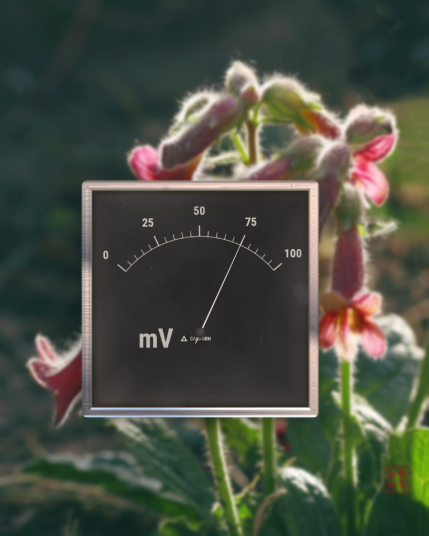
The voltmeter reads 75; mV
